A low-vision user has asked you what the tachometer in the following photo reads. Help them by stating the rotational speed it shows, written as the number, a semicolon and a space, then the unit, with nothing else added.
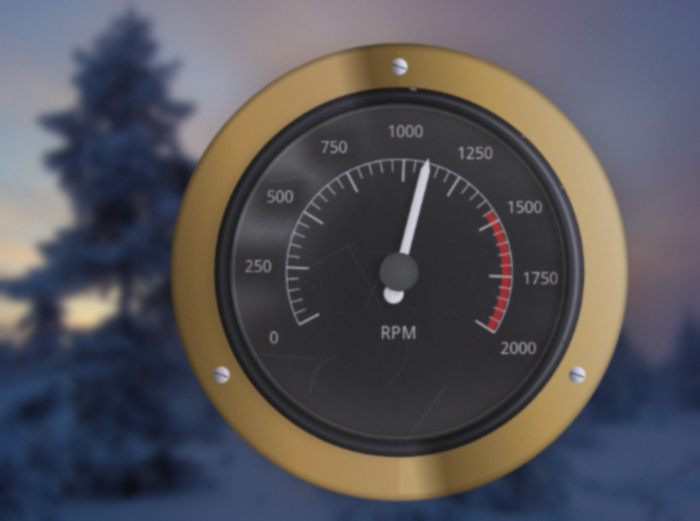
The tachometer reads 1100; rpm
